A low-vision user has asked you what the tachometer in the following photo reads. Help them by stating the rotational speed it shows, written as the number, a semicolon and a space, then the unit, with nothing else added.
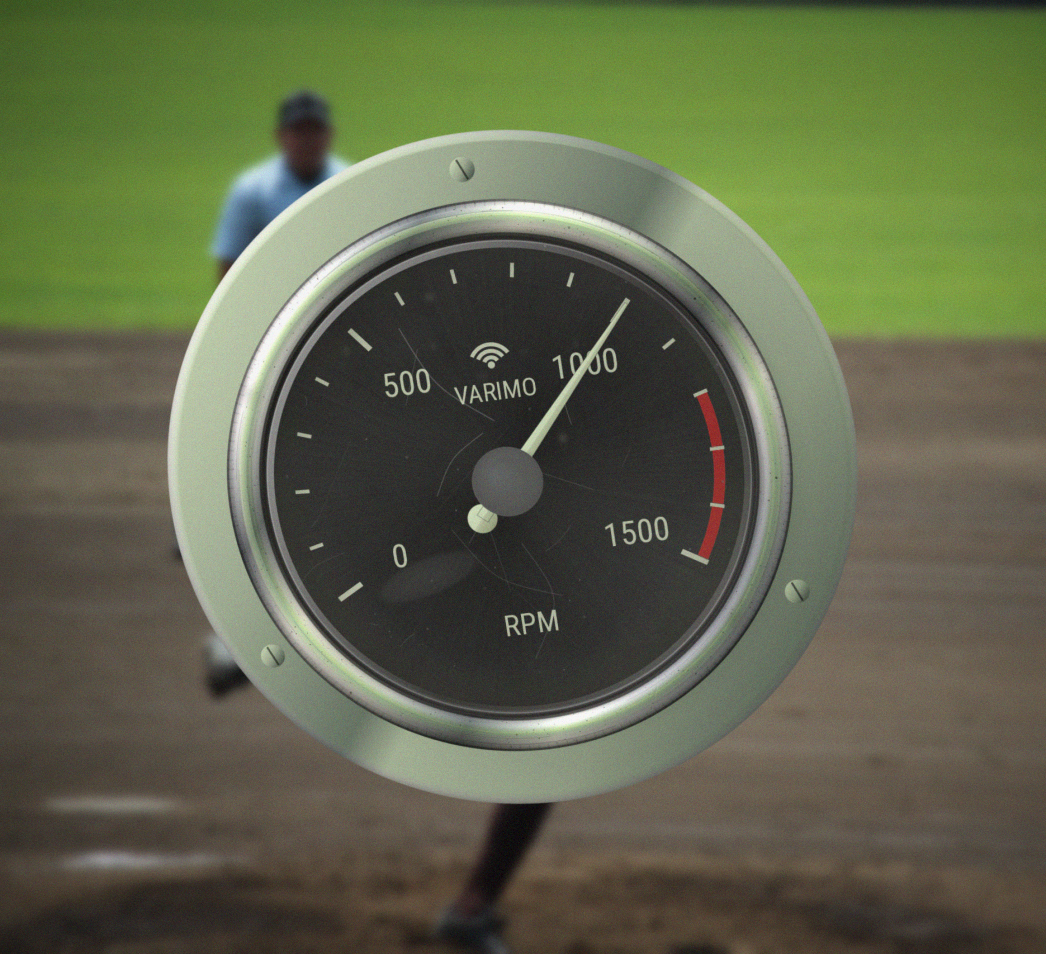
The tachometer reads 1000; rpm
